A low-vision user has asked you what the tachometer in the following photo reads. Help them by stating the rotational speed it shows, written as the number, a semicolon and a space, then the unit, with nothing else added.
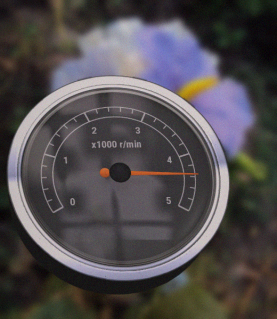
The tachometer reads 4400; rpm
